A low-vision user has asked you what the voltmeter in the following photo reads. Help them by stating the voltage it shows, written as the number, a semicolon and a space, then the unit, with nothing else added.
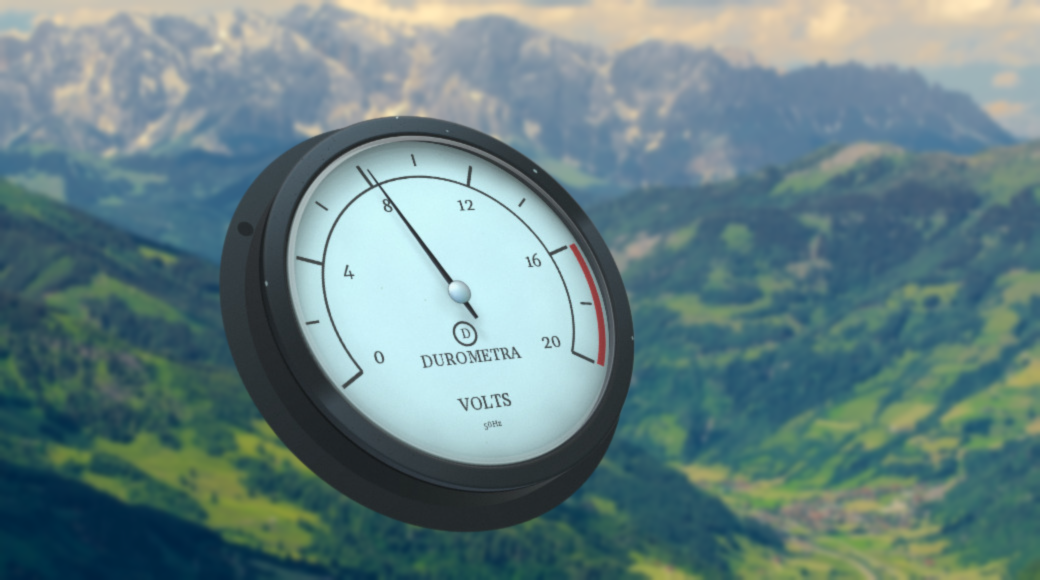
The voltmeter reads 8; V
